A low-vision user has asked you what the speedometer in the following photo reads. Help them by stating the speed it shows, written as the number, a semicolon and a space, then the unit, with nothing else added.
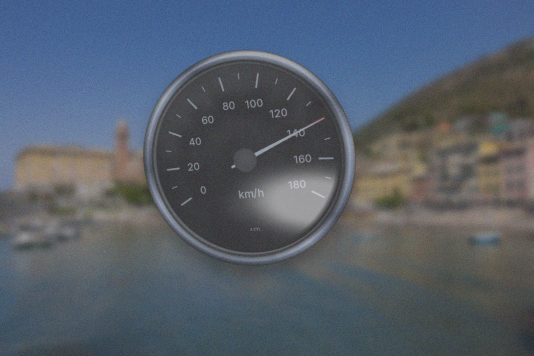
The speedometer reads 140; km/h
